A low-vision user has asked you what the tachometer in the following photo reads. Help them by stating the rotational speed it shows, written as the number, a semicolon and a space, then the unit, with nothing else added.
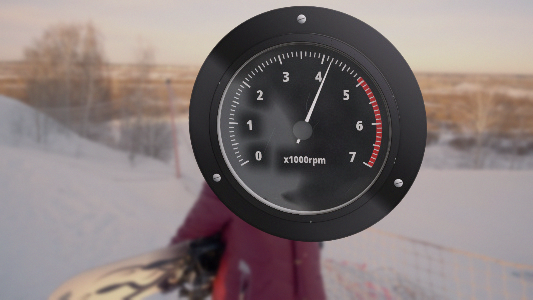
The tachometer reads 4200; rpm
